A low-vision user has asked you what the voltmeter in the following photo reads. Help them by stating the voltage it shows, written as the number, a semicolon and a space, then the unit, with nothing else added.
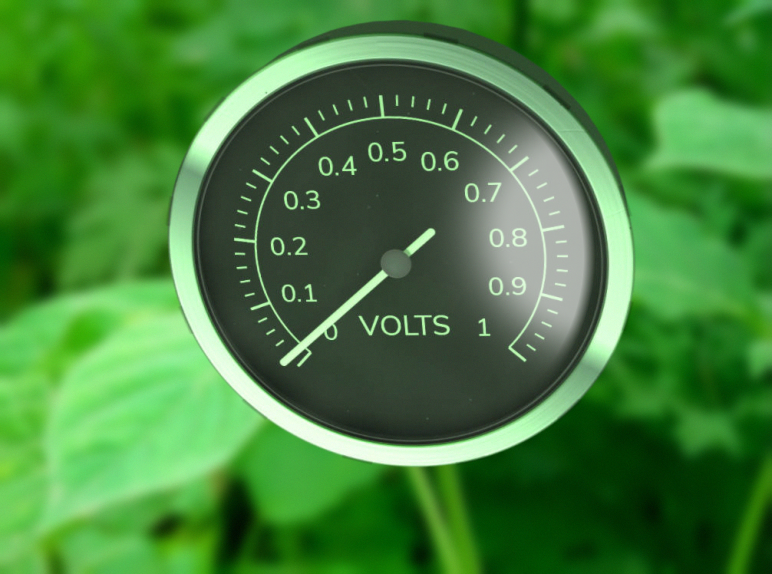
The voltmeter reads 0.02; V
